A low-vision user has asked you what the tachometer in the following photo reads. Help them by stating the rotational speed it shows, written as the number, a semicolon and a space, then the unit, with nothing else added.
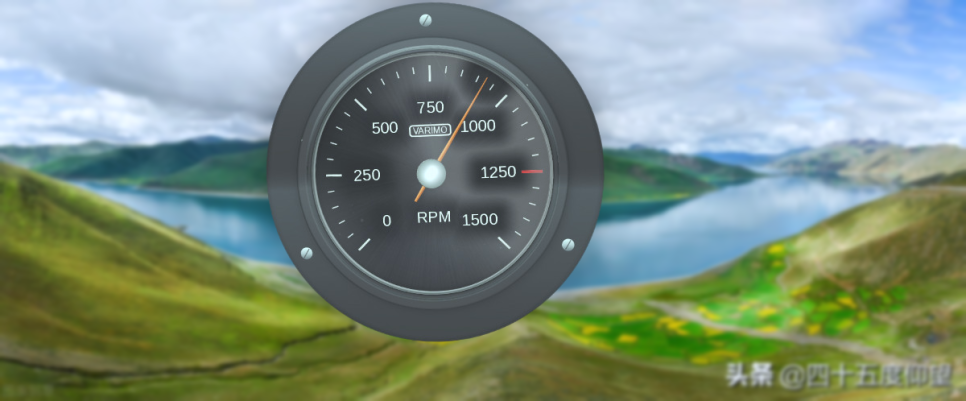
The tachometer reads 925; rpm
